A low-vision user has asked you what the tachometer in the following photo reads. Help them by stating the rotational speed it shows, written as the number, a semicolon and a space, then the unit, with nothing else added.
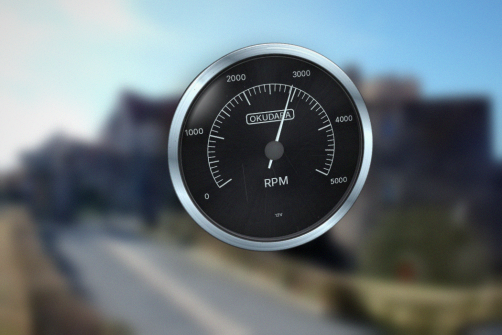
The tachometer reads 2900; rpm
